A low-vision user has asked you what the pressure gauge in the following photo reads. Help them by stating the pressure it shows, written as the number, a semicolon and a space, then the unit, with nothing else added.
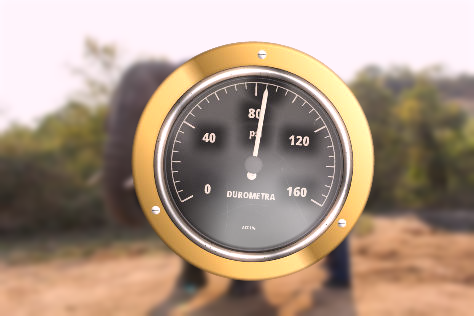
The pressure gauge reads 85; psi
